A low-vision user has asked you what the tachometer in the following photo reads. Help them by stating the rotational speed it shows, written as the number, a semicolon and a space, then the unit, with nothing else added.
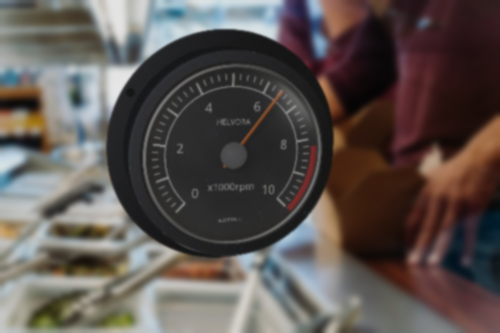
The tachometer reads 6400; rpm
